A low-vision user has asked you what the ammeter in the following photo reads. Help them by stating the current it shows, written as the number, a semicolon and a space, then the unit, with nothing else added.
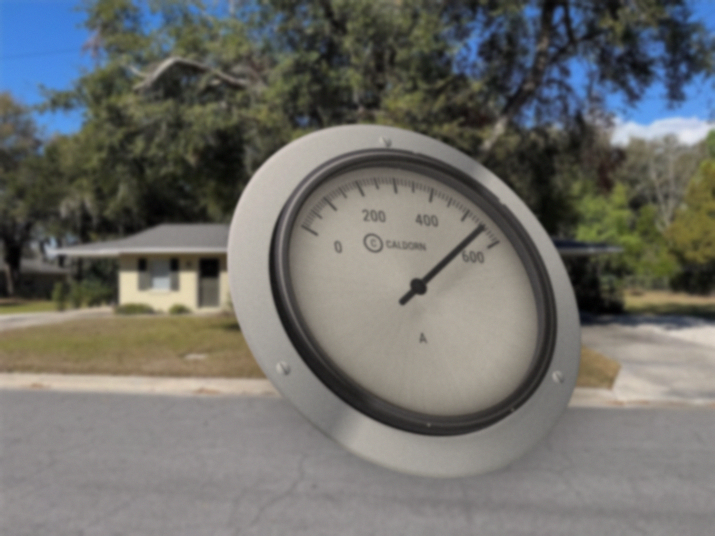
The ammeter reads 550; A
